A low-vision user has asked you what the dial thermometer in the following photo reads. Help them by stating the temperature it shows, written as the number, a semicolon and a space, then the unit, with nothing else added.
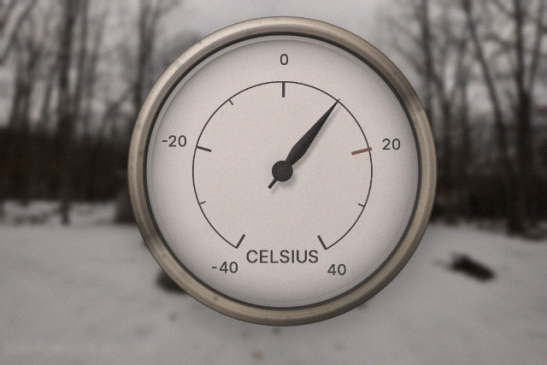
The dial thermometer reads 10; °C
